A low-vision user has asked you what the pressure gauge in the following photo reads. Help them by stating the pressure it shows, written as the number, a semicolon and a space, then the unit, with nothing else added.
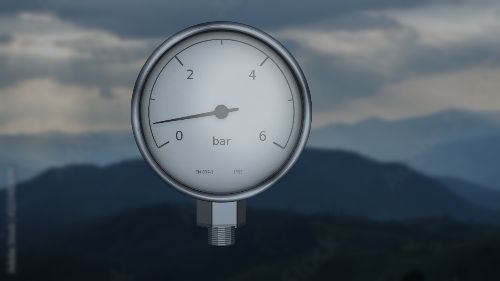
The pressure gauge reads 0.5; bar
